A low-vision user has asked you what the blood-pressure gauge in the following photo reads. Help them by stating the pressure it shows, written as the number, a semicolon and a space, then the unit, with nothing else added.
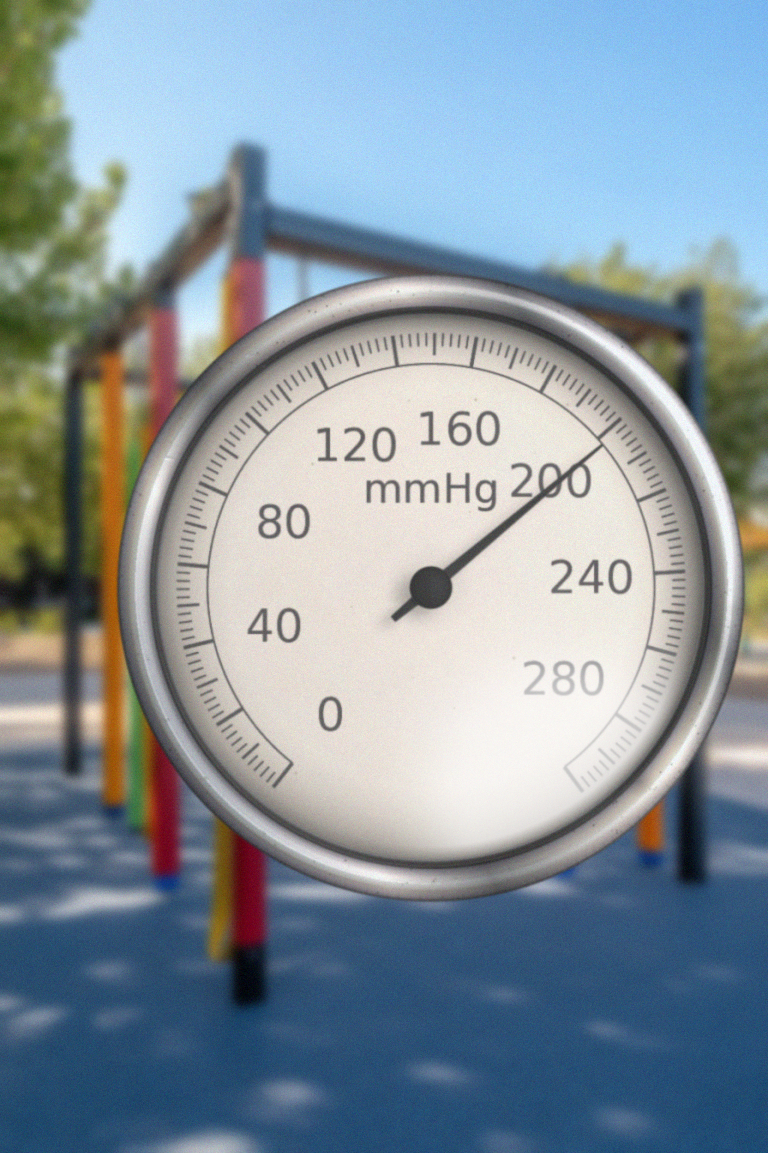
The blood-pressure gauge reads 202; mmHg
